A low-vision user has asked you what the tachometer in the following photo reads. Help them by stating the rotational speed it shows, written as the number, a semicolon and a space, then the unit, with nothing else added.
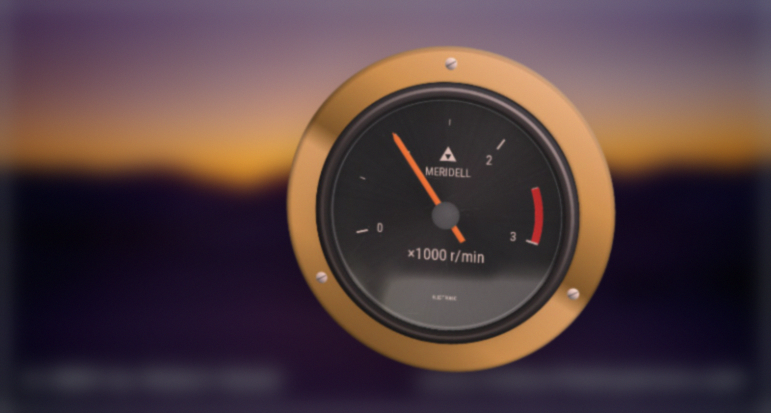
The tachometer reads 1000; rpm
